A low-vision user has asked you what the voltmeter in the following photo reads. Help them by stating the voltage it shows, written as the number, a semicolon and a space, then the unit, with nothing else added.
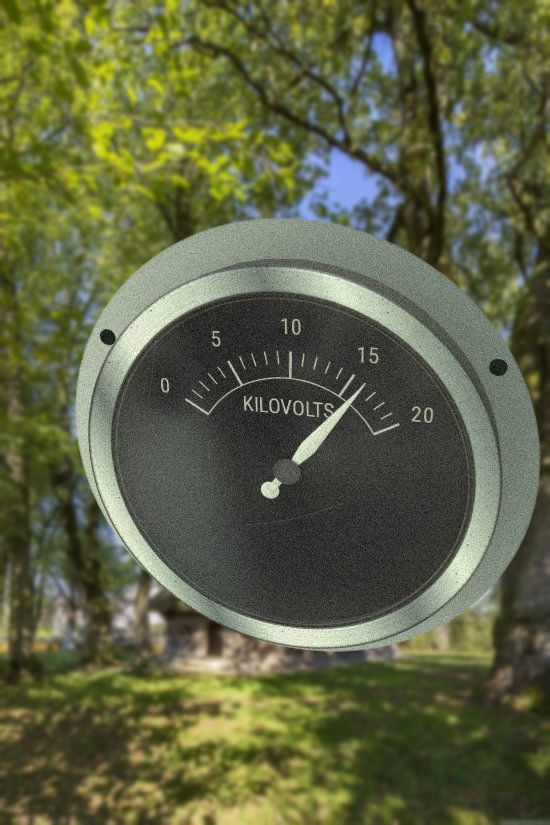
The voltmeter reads 16; kV
